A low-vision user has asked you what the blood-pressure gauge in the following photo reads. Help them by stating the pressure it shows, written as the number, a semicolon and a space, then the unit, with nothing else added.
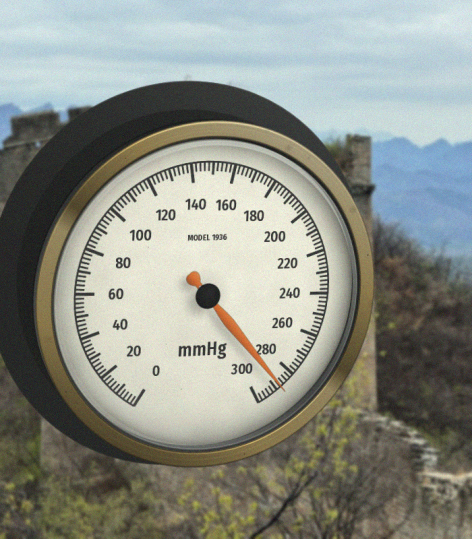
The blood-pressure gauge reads 288; mmHg
